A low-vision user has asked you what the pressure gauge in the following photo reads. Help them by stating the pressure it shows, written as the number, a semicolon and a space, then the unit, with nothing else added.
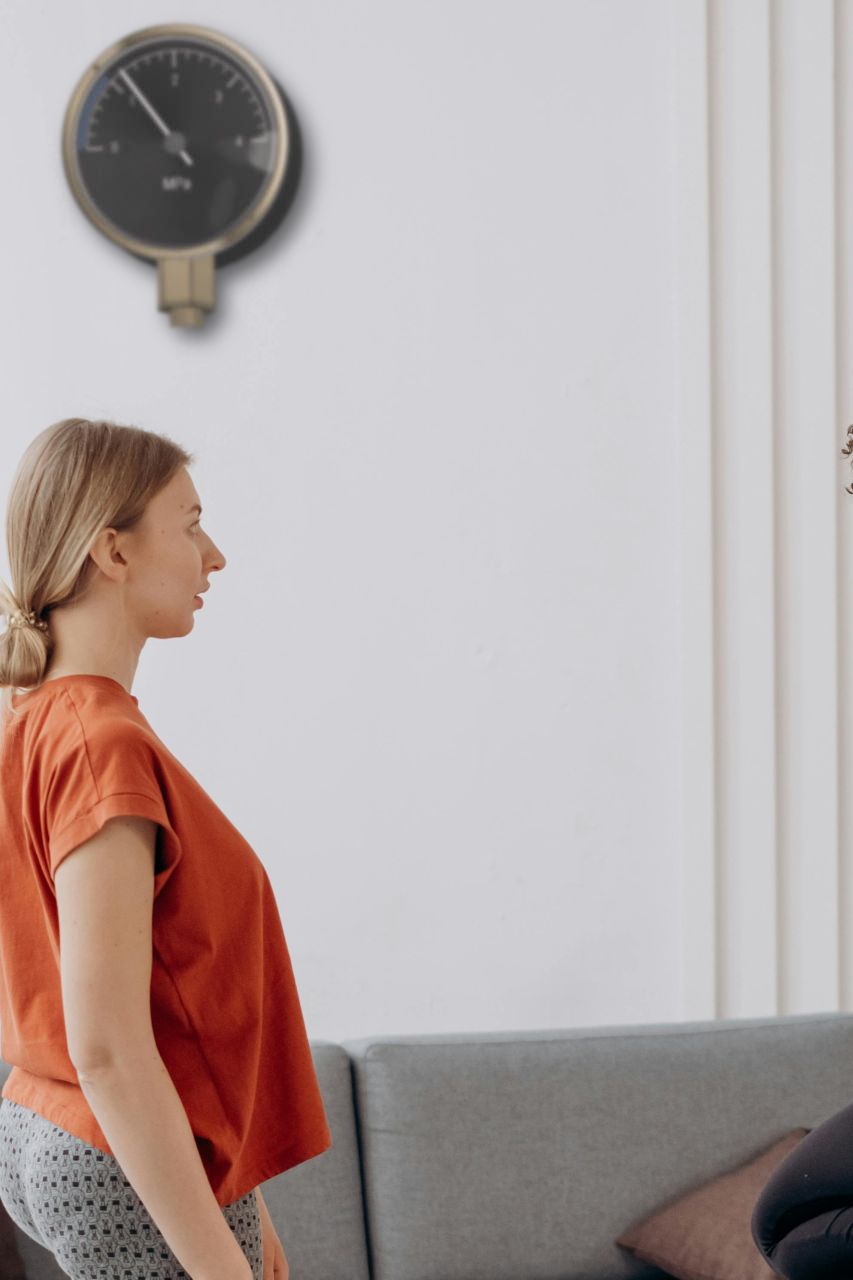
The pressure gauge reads 1.2; MPa
